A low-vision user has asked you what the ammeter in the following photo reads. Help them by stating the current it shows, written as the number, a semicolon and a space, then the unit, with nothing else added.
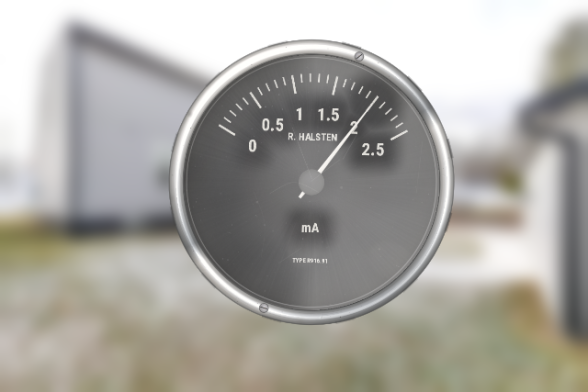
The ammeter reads 2; mA
